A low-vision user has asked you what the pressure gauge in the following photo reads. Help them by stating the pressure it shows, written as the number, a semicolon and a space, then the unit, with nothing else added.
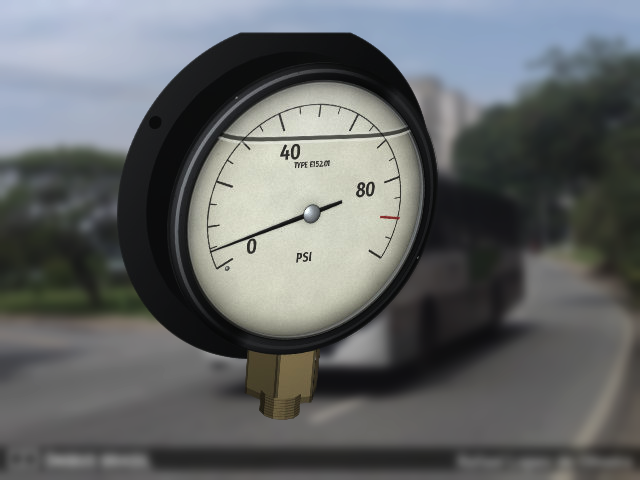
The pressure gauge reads 5; psi
